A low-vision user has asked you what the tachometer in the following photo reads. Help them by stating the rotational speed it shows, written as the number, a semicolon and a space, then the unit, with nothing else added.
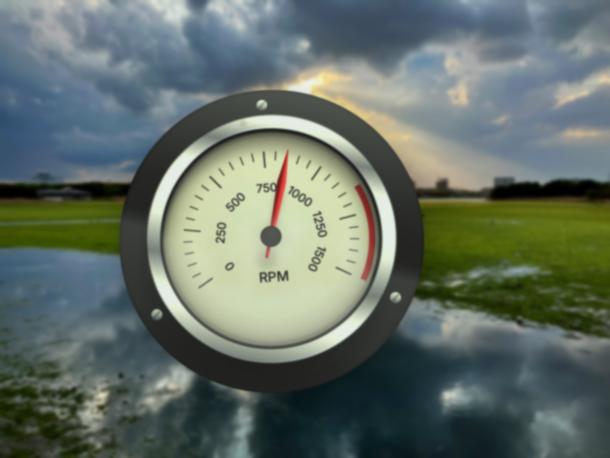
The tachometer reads 850; rpm
